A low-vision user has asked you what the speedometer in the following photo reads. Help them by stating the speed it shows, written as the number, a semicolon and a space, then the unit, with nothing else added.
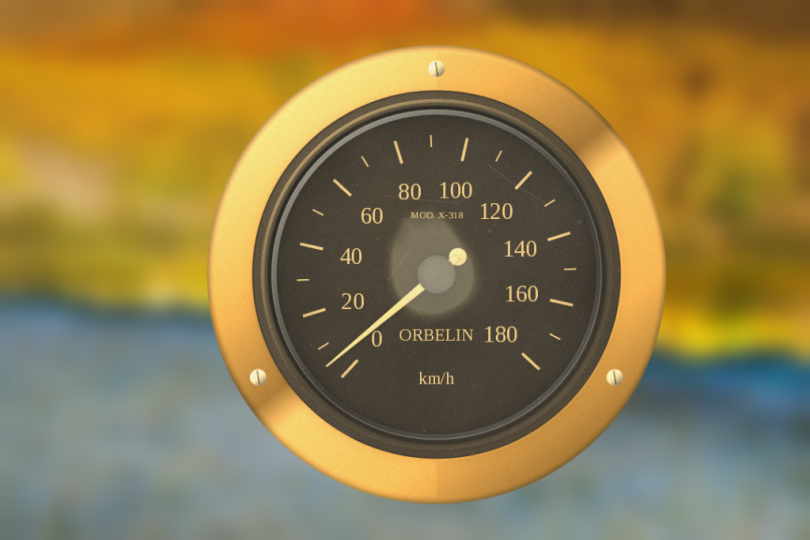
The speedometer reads 5; km/h
